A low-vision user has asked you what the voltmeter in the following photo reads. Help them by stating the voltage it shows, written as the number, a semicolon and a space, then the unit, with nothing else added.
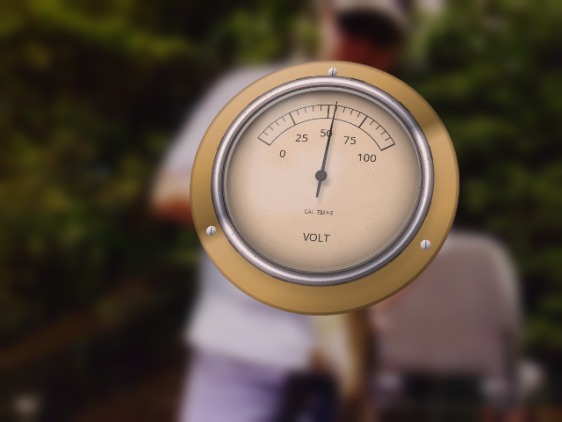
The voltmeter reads 55; V
